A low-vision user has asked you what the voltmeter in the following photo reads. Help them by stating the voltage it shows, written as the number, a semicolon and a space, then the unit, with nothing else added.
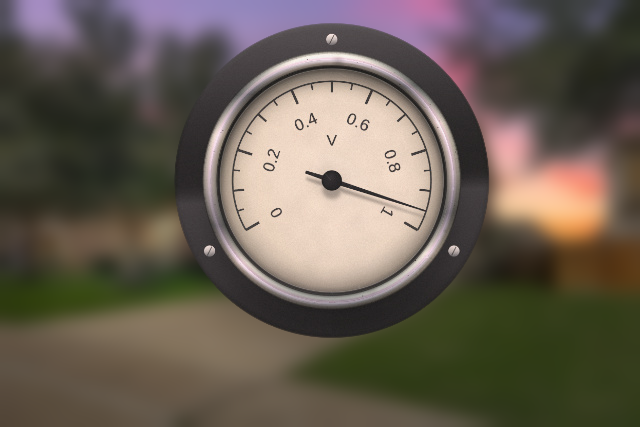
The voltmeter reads 0.95; V
